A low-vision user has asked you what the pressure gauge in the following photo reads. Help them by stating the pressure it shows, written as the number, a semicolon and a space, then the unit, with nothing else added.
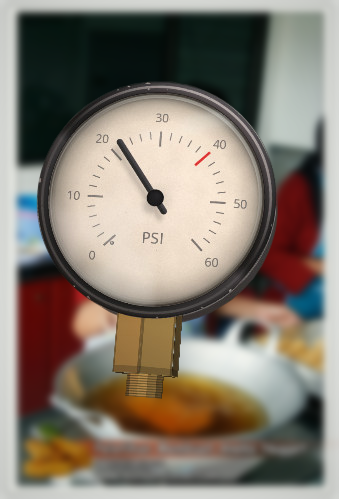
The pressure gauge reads 22; psi
